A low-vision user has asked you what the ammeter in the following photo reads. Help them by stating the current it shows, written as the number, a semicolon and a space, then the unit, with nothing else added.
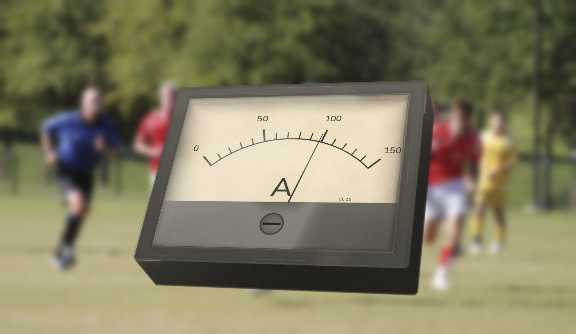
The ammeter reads 100; A
